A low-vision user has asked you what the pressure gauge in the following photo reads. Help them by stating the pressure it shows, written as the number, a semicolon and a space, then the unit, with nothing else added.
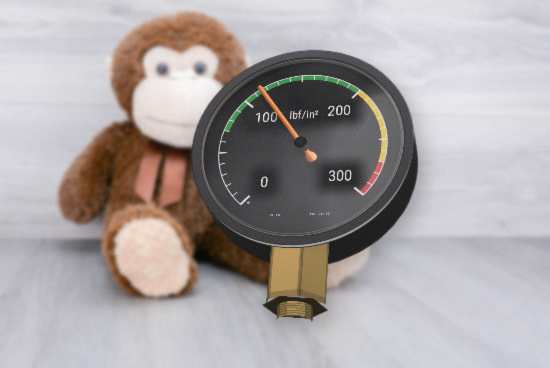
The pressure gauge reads 115; psi
